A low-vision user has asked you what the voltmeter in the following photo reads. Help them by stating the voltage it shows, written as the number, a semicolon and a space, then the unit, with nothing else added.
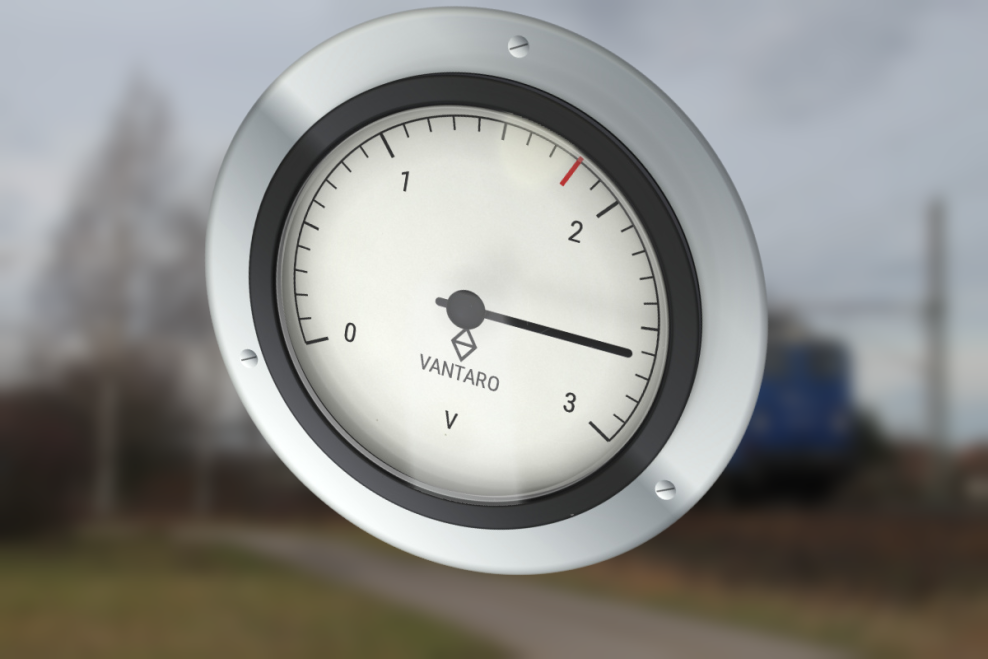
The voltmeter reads 2.6; V
